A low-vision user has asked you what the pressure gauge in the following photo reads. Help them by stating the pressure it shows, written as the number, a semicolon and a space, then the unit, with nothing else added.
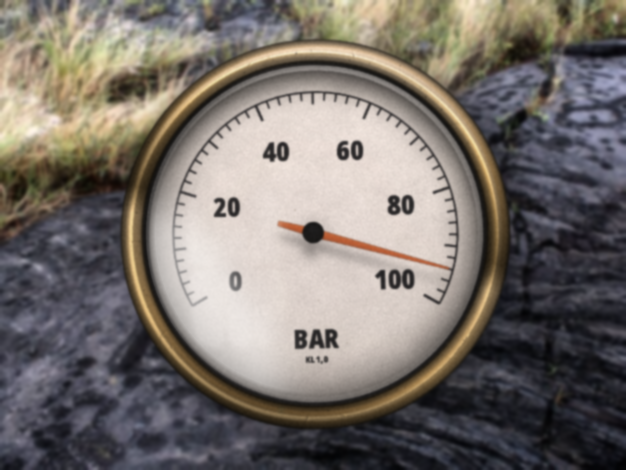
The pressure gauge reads 94; bar
